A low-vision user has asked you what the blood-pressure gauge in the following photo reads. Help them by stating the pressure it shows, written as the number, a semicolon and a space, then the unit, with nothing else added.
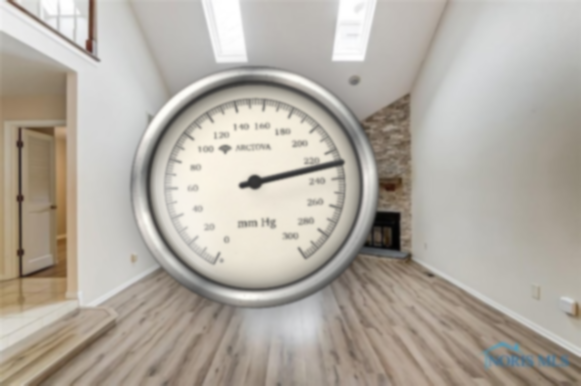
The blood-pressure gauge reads 230; mmHg
